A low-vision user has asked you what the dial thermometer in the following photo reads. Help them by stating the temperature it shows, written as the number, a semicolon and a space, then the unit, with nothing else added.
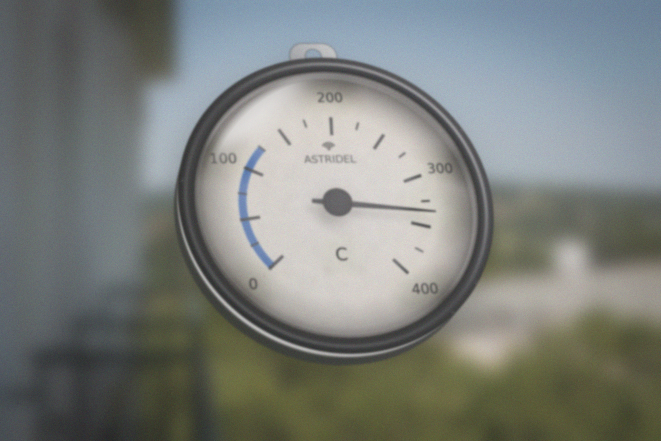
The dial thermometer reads 337.5; °C
